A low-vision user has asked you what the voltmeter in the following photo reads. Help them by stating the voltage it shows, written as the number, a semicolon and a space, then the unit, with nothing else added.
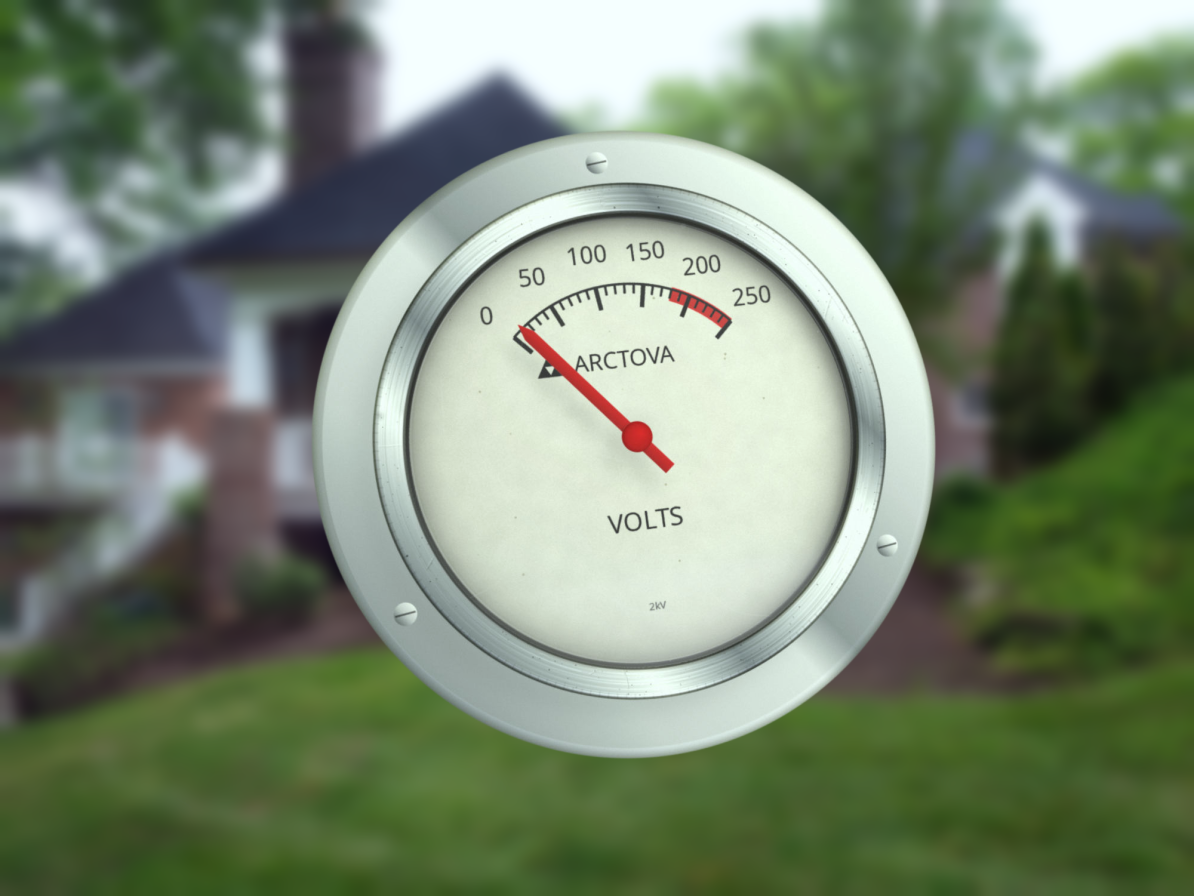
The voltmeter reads 10; V
